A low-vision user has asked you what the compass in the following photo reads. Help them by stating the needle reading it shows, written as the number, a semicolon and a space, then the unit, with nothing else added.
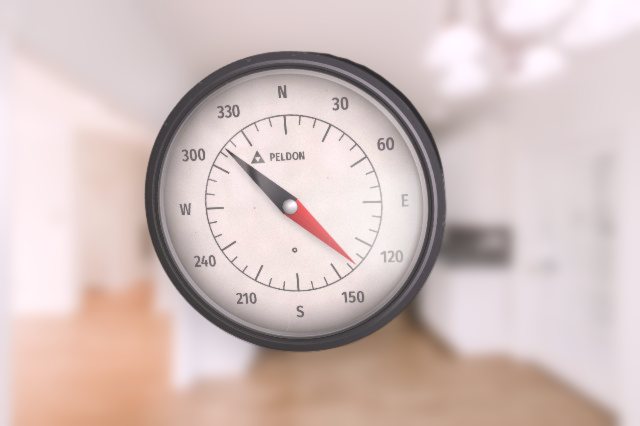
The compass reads 135; °
